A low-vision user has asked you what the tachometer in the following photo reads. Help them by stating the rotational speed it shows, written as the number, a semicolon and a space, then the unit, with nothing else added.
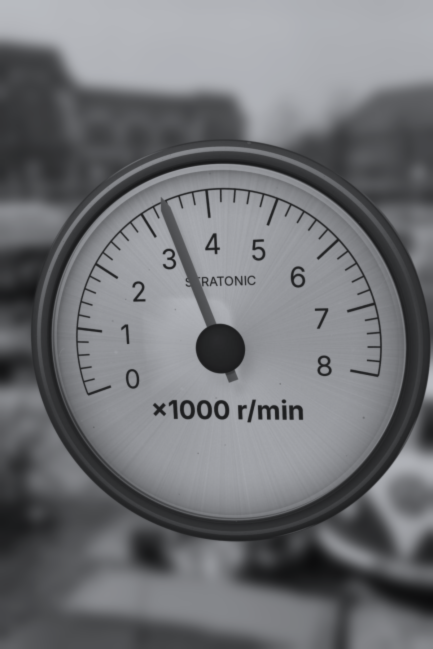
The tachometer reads 3400; rpm
